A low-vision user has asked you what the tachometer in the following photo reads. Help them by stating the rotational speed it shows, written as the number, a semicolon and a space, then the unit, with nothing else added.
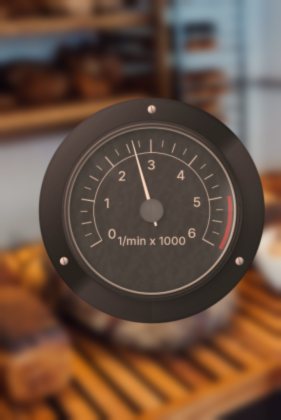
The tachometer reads 2625; rpm
